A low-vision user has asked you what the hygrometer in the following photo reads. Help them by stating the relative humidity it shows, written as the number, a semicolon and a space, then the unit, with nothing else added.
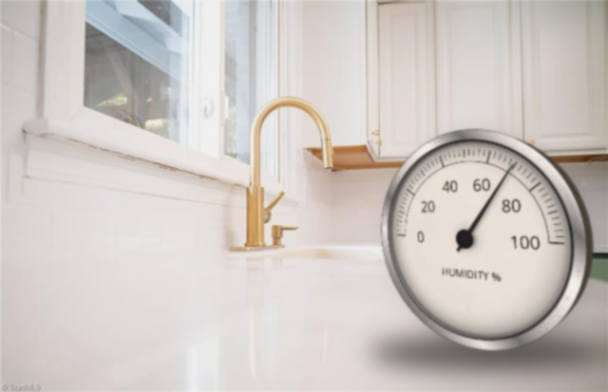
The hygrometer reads 70; %
